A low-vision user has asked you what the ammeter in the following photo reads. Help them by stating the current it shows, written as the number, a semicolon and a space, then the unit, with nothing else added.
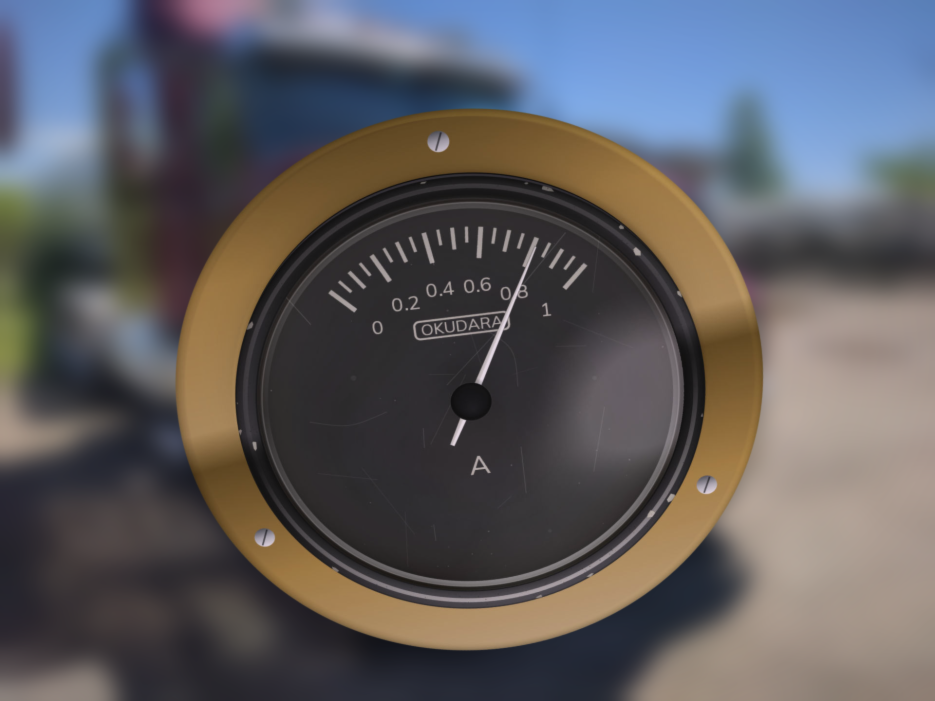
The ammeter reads 0.8; A
